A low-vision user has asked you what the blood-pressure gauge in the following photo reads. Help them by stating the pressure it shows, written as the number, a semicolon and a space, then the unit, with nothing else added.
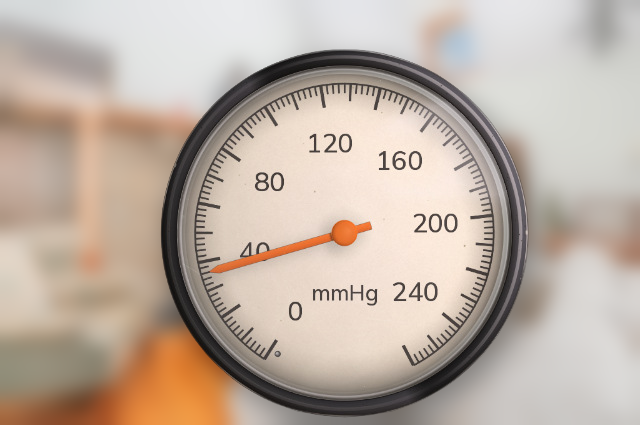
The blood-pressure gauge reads 36; mmHg
